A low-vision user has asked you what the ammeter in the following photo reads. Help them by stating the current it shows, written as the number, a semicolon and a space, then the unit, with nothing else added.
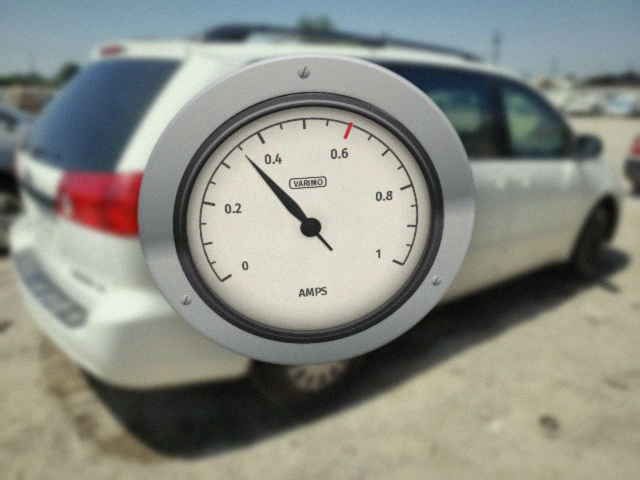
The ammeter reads 0.35; A
